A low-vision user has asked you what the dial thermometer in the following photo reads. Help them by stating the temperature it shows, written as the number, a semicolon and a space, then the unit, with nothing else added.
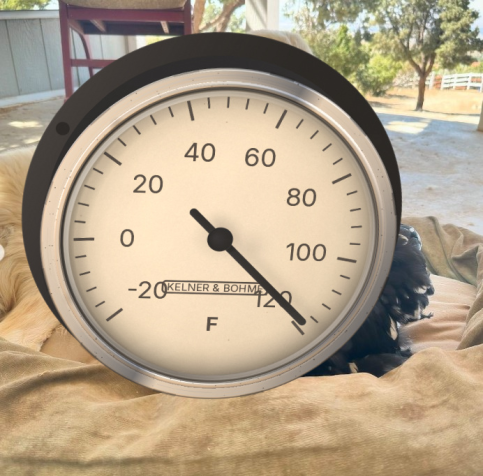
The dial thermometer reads 118; °F
